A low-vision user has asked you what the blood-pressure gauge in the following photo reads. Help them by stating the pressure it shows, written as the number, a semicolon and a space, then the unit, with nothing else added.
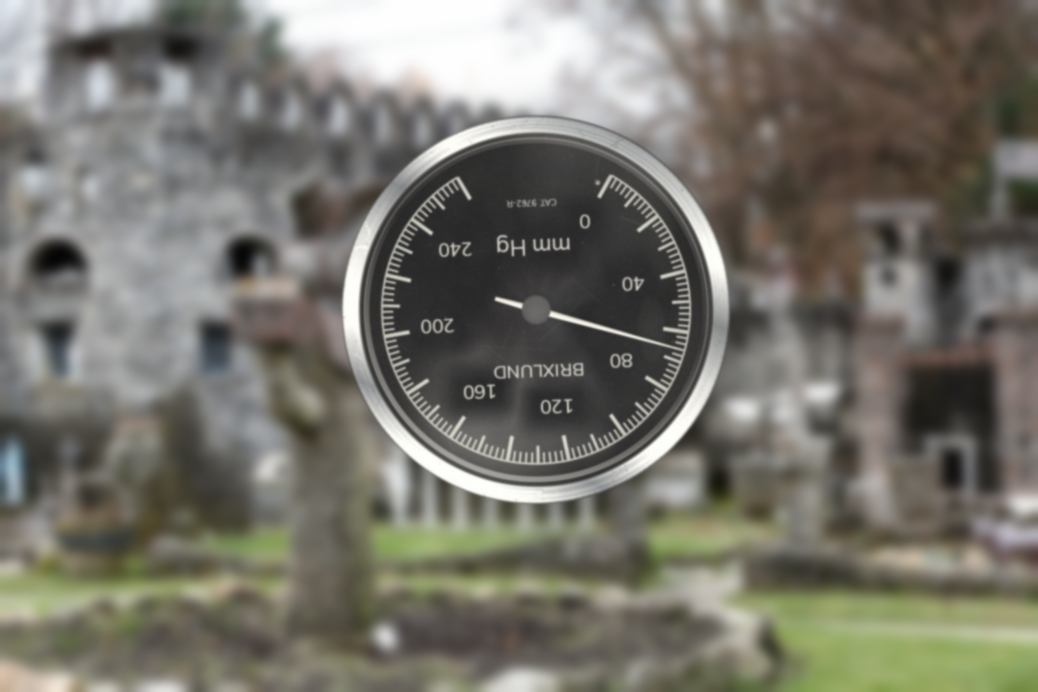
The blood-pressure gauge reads 66; mmHg
